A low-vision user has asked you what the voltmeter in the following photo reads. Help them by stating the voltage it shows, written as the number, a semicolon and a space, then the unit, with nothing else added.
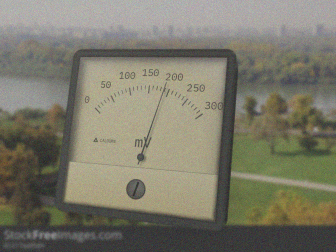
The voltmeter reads 190; mV
